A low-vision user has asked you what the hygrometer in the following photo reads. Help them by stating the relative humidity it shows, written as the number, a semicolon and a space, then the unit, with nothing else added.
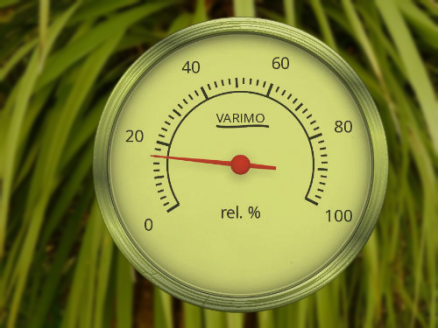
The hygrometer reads 16; %
